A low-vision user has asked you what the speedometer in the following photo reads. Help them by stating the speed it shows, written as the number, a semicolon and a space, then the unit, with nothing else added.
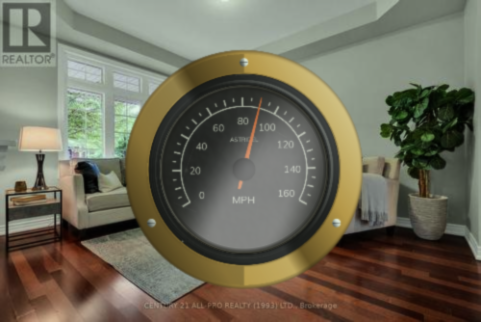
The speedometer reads 90; mph
